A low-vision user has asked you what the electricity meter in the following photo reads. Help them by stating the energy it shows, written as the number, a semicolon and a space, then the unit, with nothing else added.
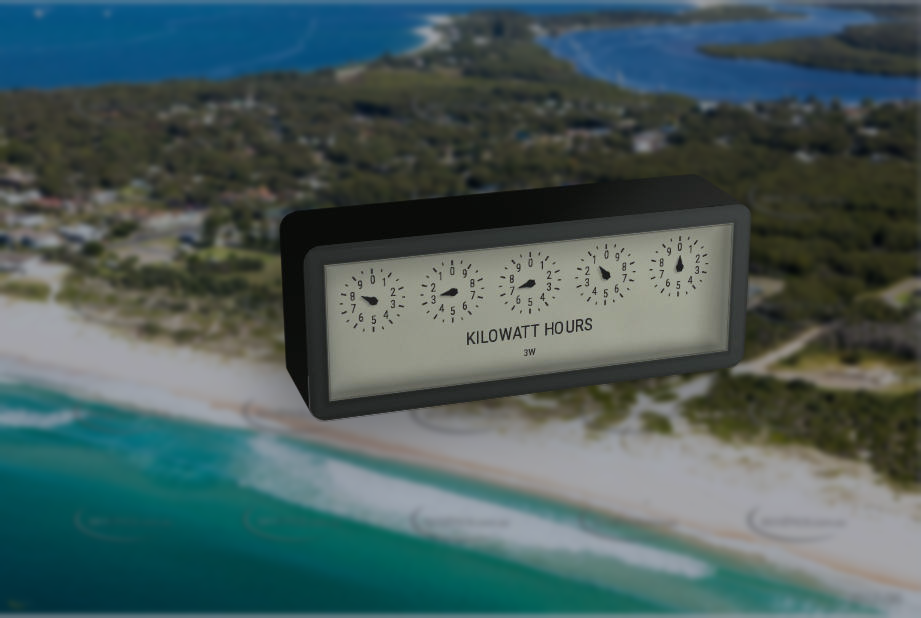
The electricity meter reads 82710; kWh
